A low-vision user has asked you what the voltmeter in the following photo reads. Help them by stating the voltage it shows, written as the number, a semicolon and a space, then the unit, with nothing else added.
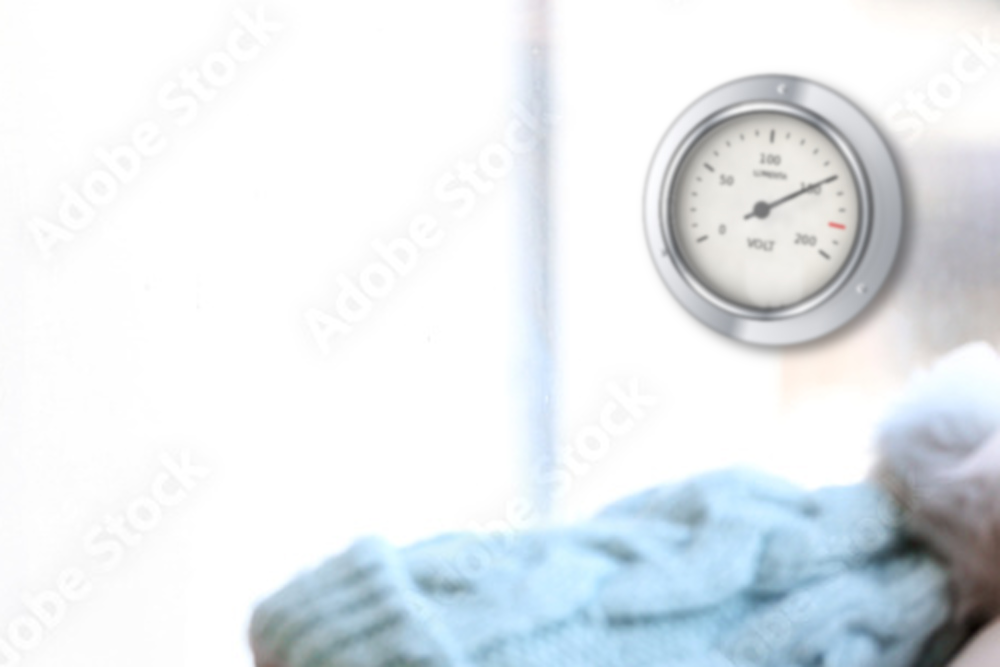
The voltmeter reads 150; V
